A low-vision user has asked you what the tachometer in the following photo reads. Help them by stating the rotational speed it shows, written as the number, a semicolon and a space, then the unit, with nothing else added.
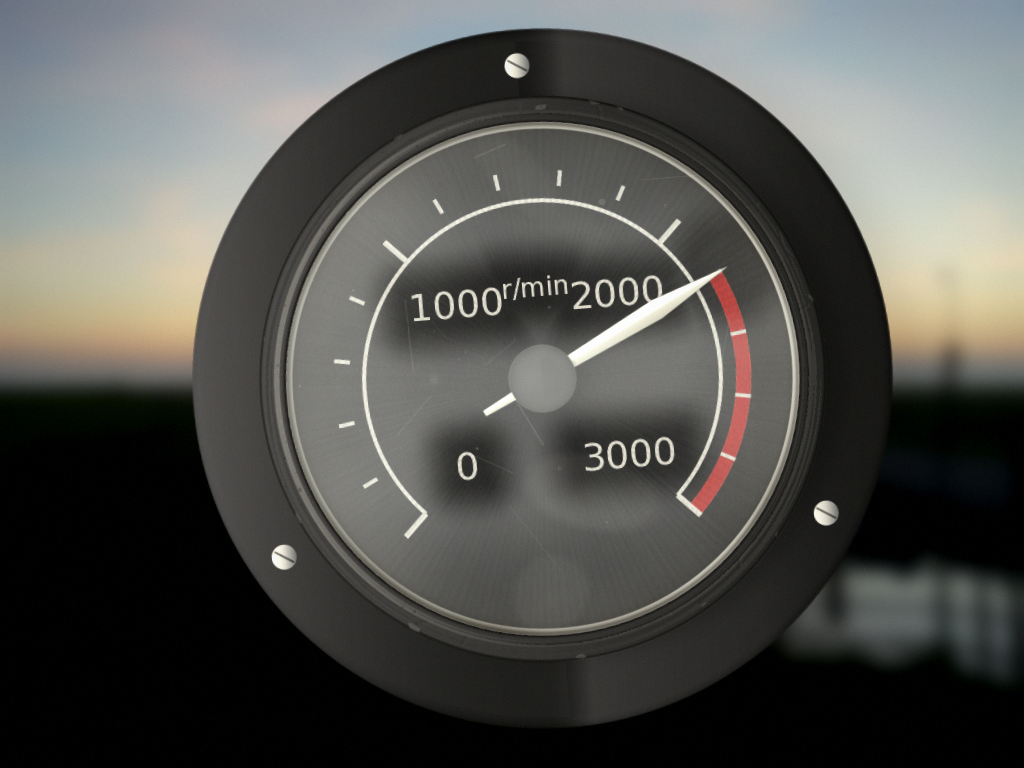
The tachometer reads 2200; rpm
